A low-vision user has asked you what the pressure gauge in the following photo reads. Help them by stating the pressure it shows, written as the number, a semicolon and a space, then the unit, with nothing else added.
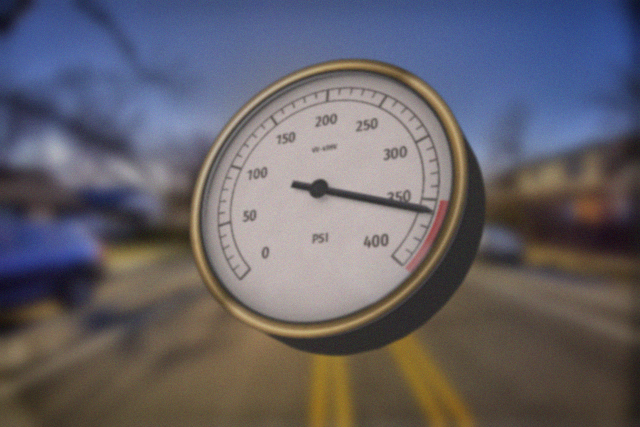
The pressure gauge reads 360; psi
